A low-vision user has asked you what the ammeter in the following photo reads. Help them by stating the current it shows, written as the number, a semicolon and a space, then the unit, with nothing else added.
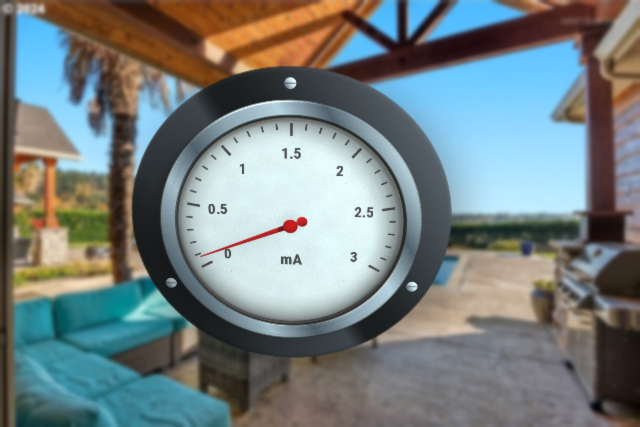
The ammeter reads 0.1; mA
